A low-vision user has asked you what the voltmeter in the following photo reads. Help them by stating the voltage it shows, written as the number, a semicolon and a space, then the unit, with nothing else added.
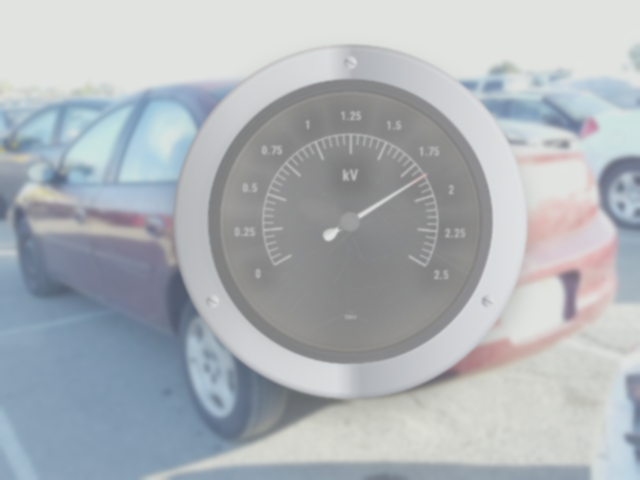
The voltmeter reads 1.85; kV
